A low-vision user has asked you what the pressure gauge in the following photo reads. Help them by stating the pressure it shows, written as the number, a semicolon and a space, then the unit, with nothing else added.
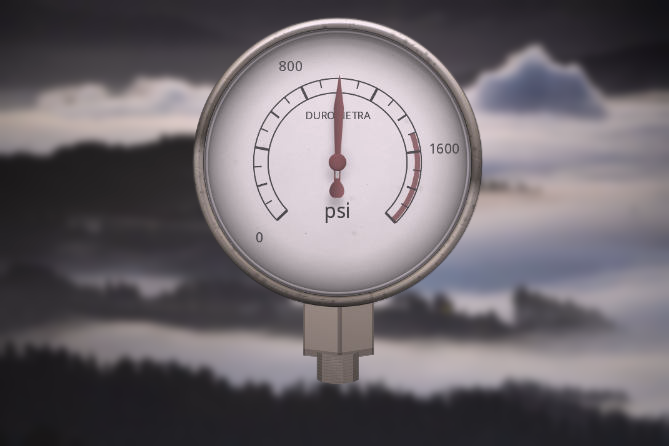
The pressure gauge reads 1000; psi
